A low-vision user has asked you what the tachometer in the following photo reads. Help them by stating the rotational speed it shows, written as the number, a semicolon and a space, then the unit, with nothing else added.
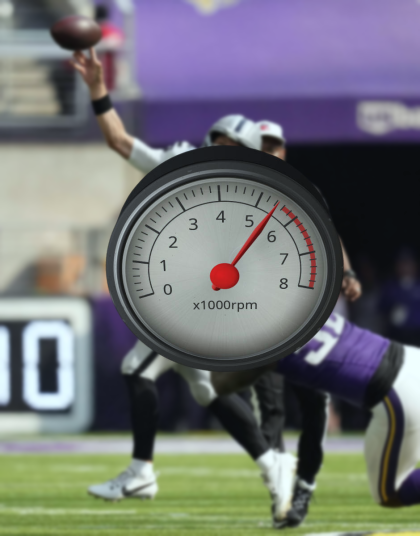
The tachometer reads 5400; rpm
